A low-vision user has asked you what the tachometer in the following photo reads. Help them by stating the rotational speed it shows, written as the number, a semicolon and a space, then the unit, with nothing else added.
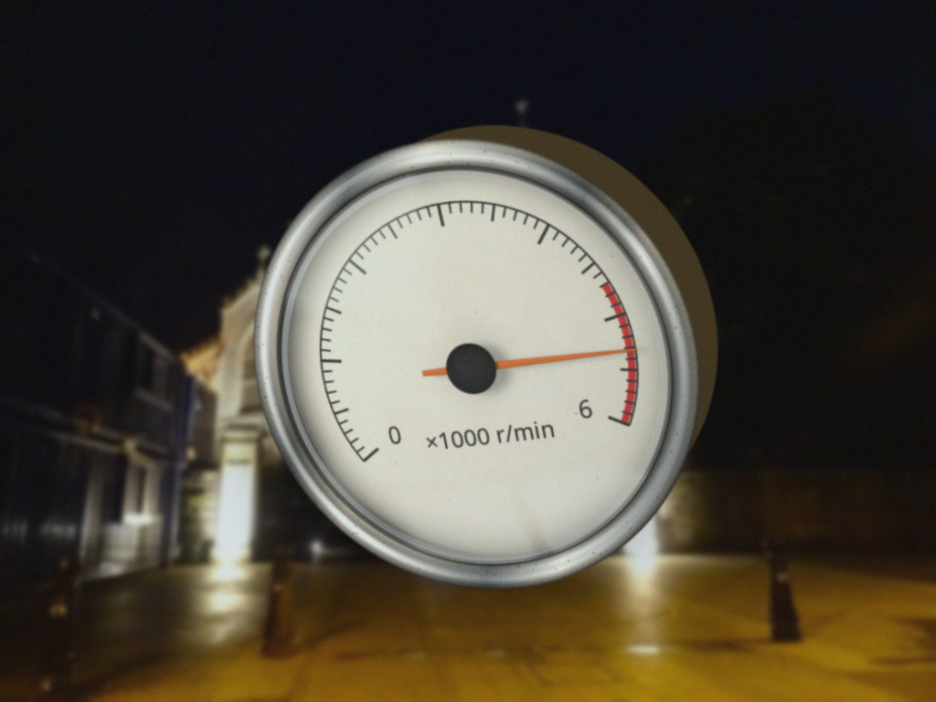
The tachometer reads 5300; rpm
